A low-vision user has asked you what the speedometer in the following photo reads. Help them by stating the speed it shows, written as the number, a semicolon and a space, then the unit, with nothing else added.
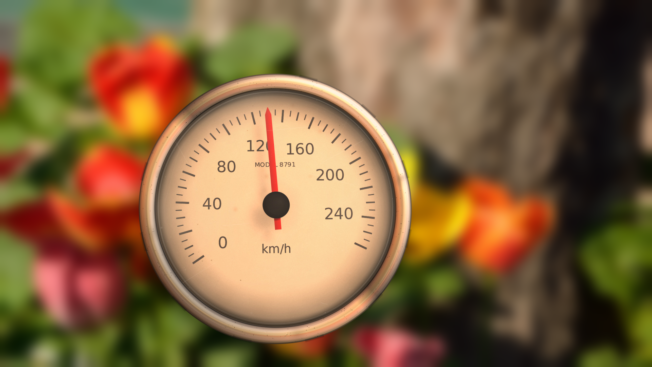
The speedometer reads 130; km/h
